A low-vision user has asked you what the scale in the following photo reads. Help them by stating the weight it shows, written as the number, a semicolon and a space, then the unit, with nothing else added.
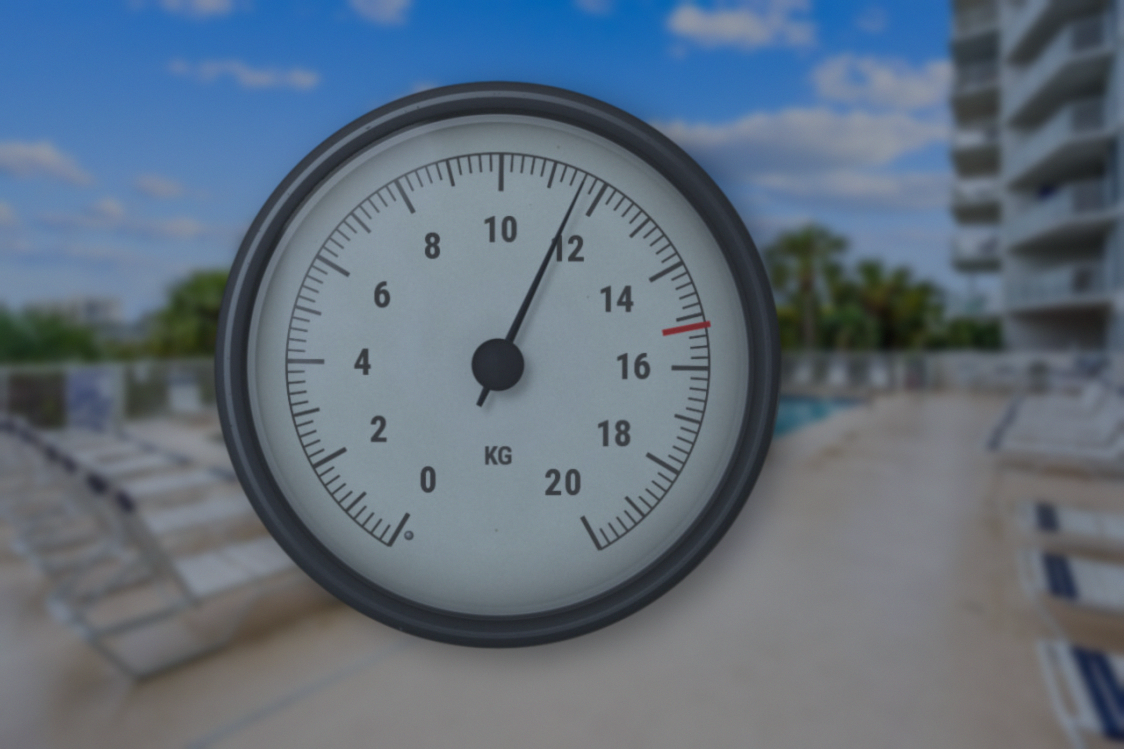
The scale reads 11.6; kg
